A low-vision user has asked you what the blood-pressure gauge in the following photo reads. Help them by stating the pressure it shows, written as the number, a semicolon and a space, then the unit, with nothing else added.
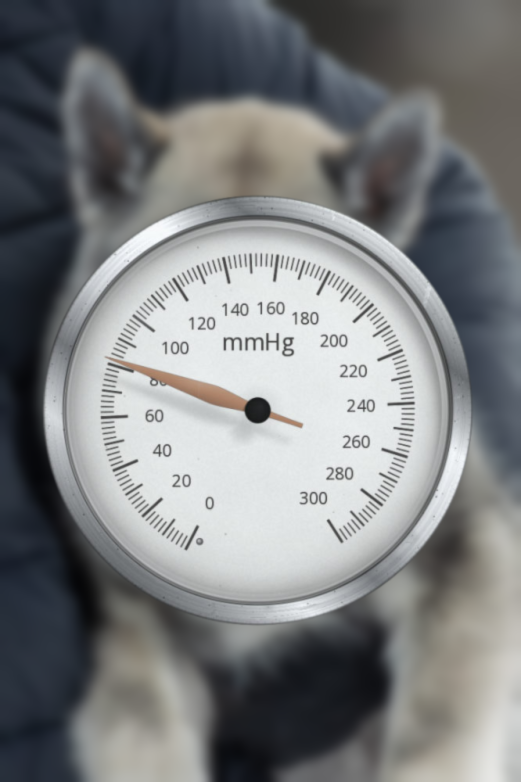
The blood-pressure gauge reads 82; mmHg
